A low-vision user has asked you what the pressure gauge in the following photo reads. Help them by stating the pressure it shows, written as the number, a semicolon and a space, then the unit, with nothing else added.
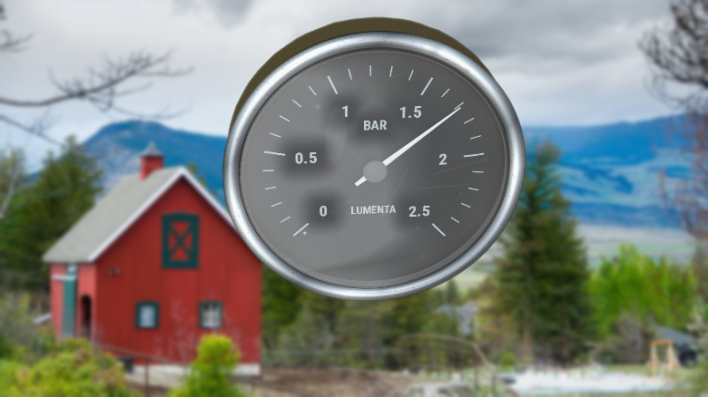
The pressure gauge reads 1.7; bar
